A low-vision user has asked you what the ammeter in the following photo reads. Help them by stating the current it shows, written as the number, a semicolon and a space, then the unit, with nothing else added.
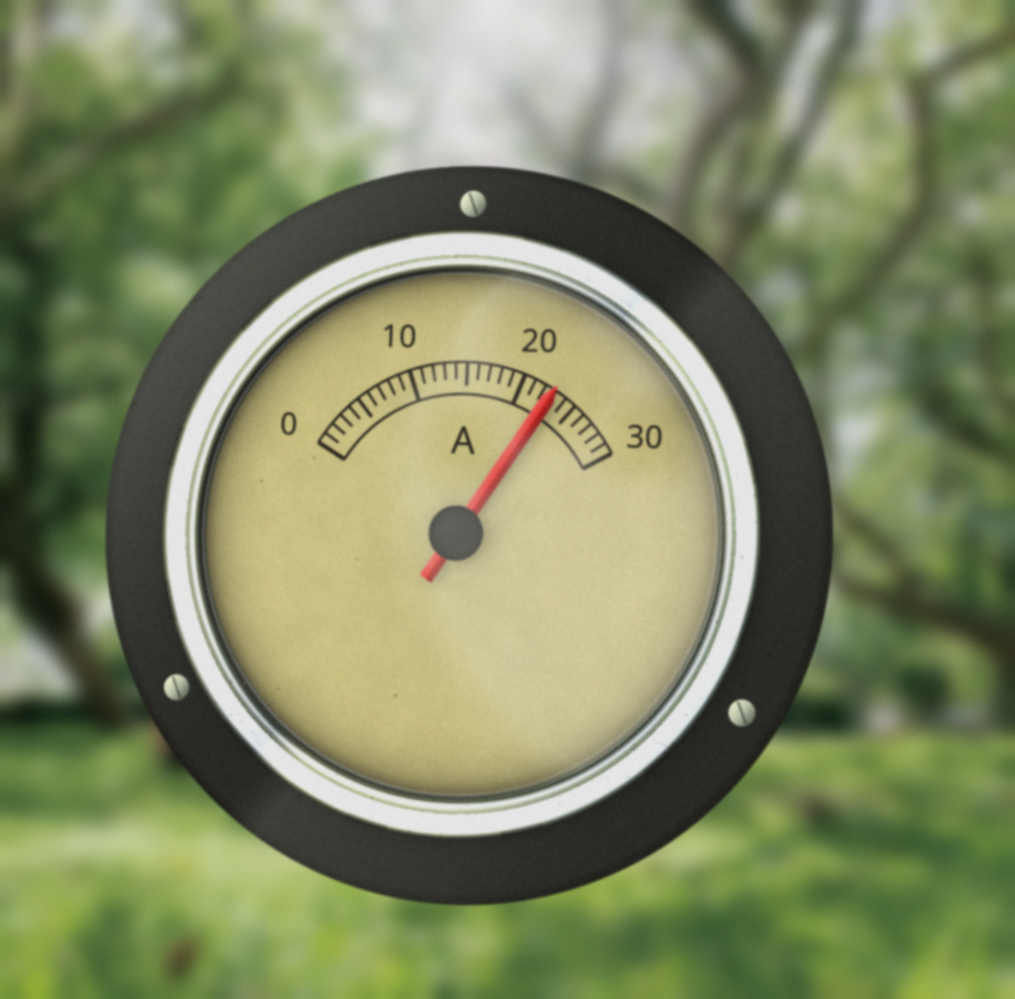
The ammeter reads 23; A
